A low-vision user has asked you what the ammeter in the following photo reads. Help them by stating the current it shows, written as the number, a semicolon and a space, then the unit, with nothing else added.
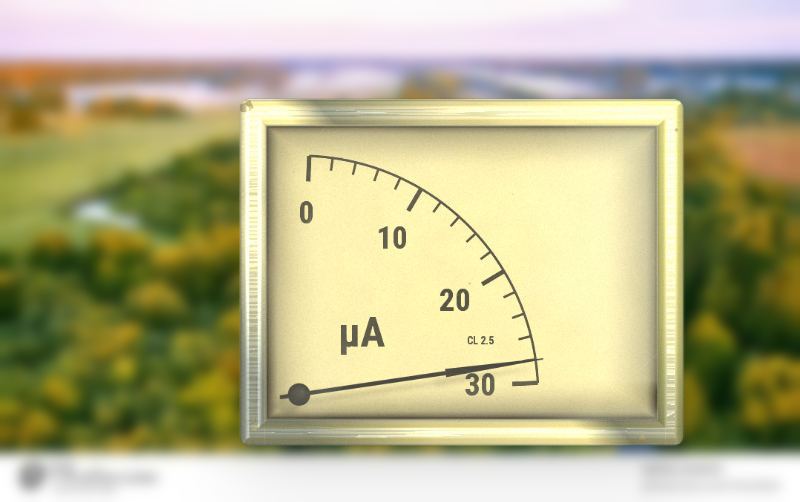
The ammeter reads 28; µA
